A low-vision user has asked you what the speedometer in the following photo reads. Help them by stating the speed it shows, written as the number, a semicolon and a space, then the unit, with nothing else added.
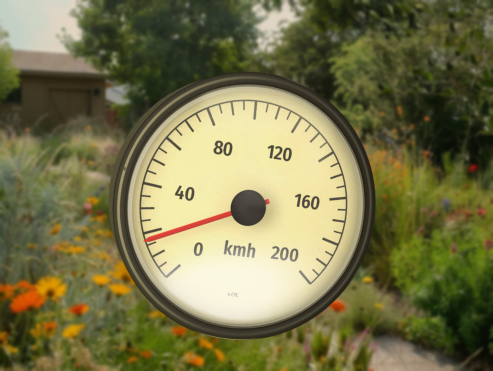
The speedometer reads 17.5; km/h
